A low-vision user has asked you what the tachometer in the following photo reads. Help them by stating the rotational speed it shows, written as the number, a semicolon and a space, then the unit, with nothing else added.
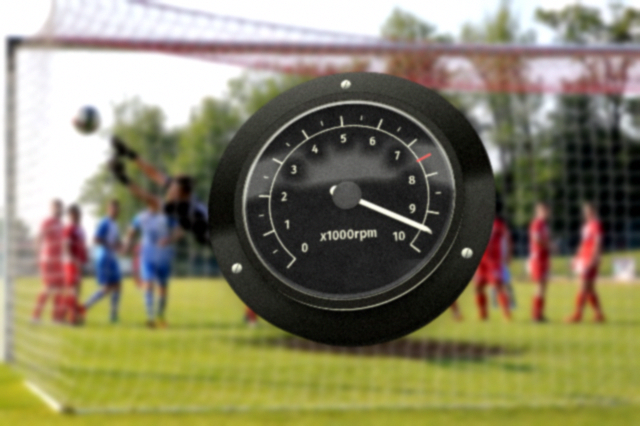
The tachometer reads 9500; rpm
